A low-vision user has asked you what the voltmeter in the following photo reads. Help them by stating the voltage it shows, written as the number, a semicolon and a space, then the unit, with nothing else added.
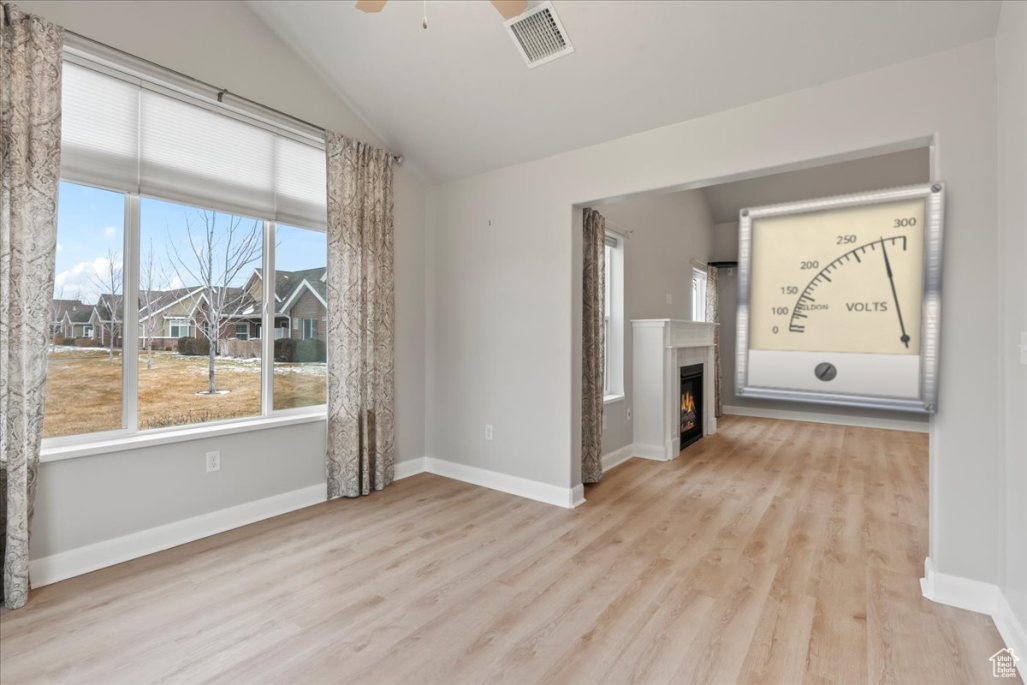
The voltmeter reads 280; V
